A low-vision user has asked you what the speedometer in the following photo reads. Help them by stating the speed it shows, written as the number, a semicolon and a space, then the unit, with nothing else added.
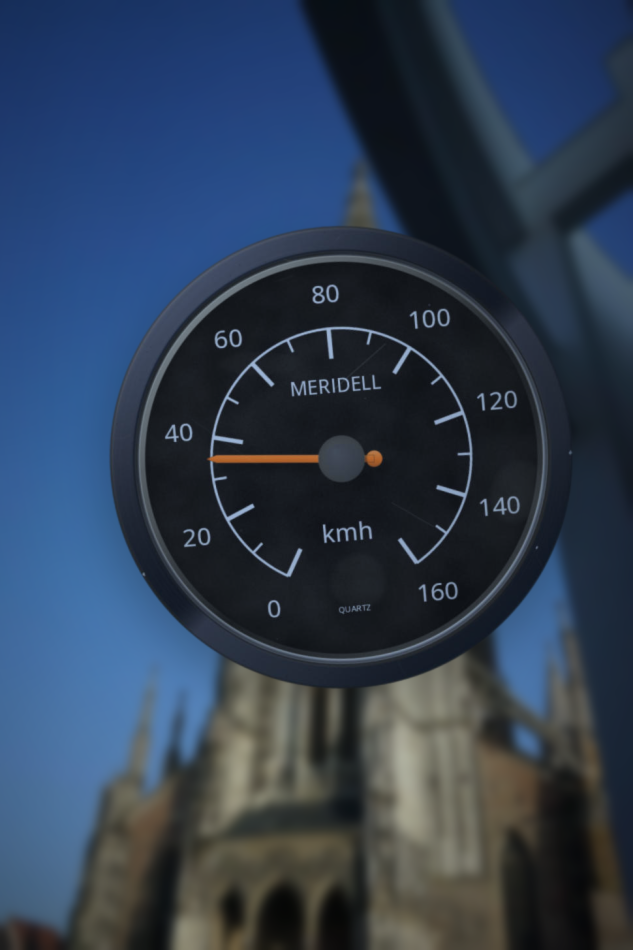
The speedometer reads 35; km/h
